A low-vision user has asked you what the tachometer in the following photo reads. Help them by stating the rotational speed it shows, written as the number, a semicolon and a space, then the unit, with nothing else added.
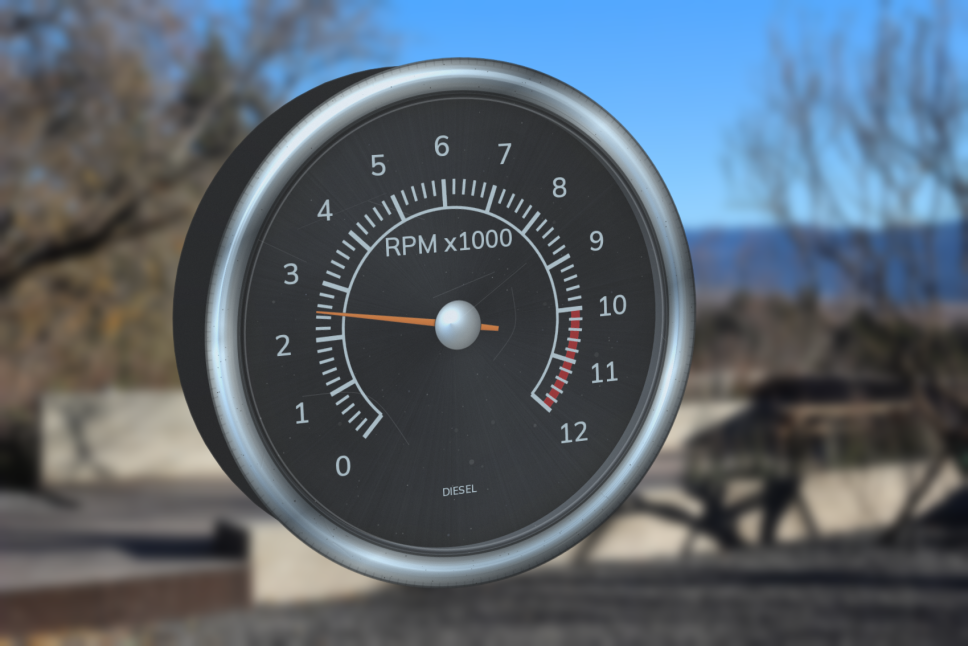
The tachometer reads 2500; rpm
